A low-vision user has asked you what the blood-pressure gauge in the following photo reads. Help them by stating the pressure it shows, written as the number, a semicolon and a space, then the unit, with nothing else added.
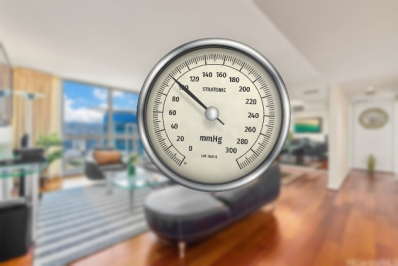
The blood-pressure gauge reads 100; mmHg
